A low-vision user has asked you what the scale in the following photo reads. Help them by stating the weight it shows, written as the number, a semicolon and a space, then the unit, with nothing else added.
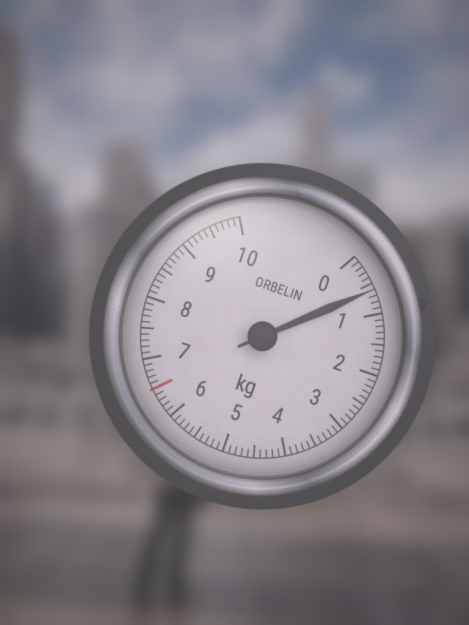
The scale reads 0.6; kg
